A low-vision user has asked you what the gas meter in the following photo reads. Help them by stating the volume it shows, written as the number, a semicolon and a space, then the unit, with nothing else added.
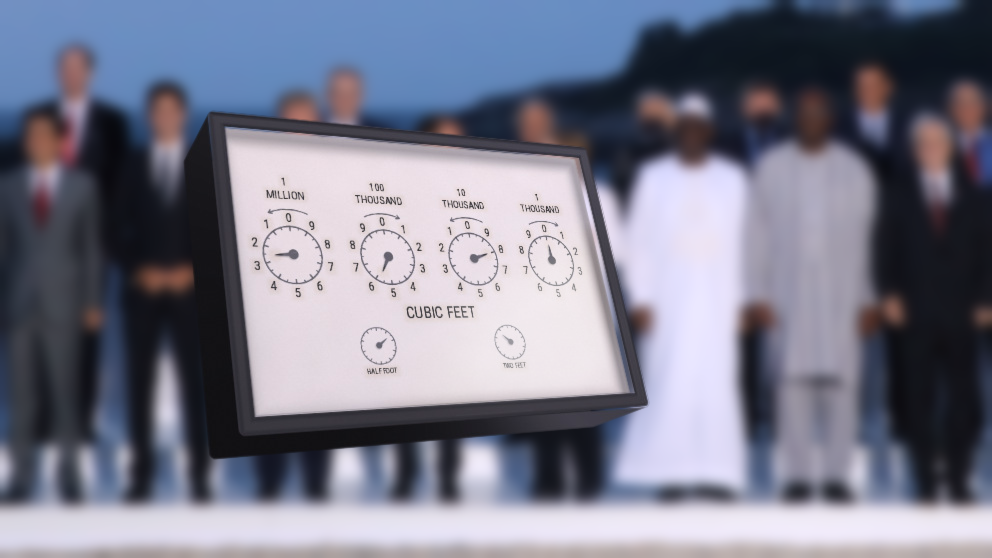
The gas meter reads 258000; ft³
